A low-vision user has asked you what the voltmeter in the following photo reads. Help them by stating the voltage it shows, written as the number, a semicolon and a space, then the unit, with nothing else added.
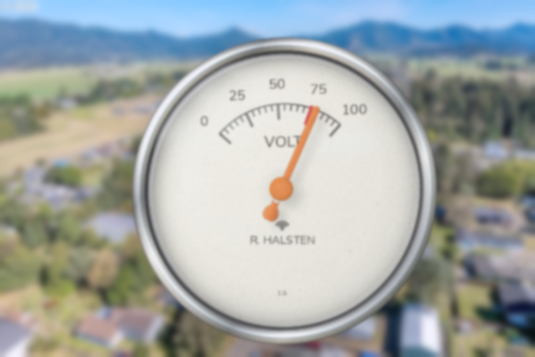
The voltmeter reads 80; V
